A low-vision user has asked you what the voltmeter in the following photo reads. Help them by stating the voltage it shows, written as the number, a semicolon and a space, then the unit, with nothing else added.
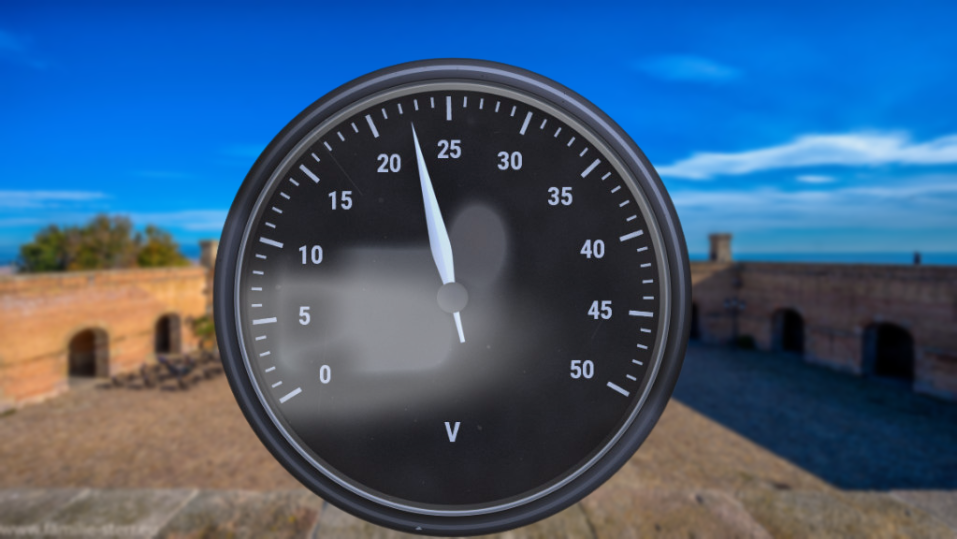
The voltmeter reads 22.5; V
